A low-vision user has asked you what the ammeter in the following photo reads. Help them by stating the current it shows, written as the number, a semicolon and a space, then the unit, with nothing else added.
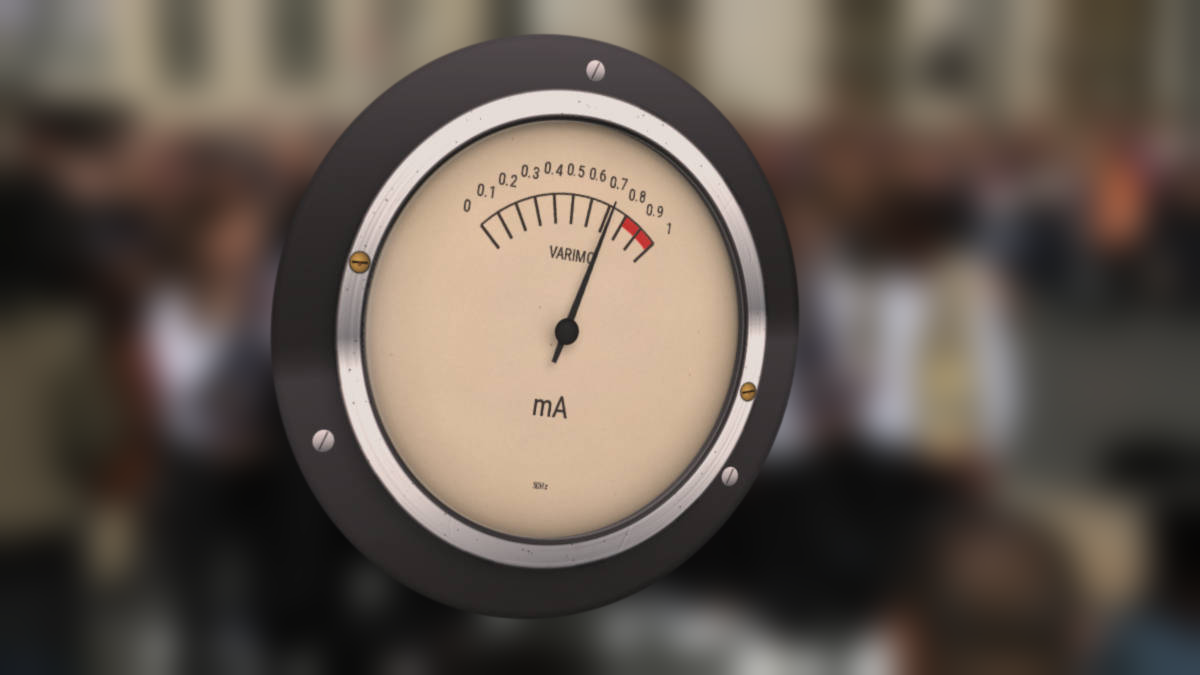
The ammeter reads 0.7; mA
